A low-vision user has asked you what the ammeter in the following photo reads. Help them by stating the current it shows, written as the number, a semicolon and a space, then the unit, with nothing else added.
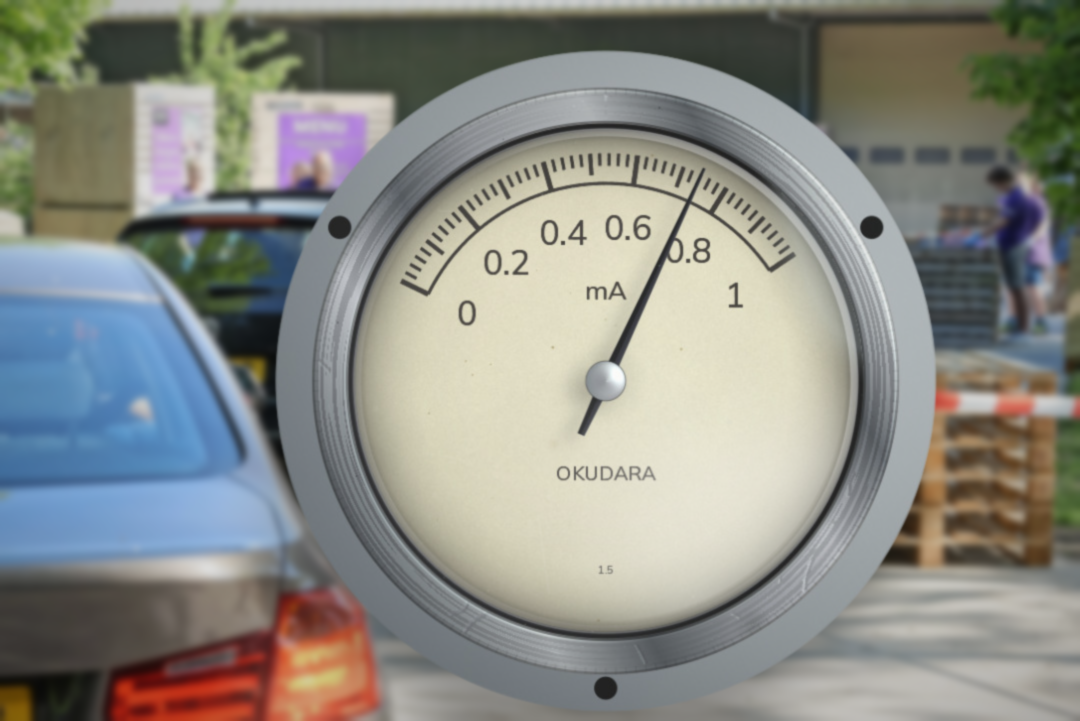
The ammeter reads 0.74; mA
